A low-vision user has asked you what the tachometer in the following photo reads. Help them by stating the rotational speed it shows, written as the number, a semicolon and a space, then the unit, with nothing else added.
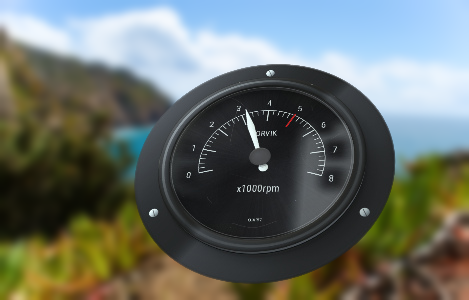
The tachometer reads 3200; rpm
